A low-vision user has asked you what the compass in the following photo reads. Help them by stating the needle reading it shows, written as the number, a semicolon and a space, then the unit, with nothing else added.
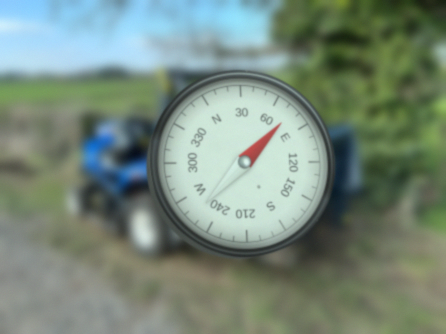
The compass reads 75; °
